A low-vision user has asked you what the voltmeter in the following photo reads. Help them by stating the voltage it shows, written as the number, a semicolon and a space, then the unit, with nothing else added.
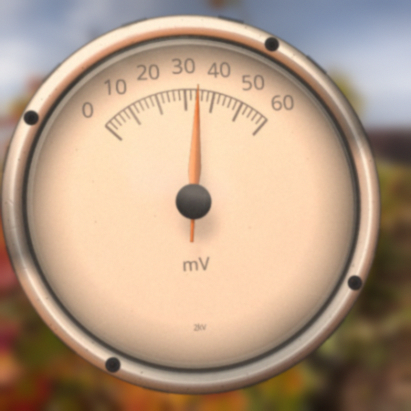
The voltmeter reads 34; mV
